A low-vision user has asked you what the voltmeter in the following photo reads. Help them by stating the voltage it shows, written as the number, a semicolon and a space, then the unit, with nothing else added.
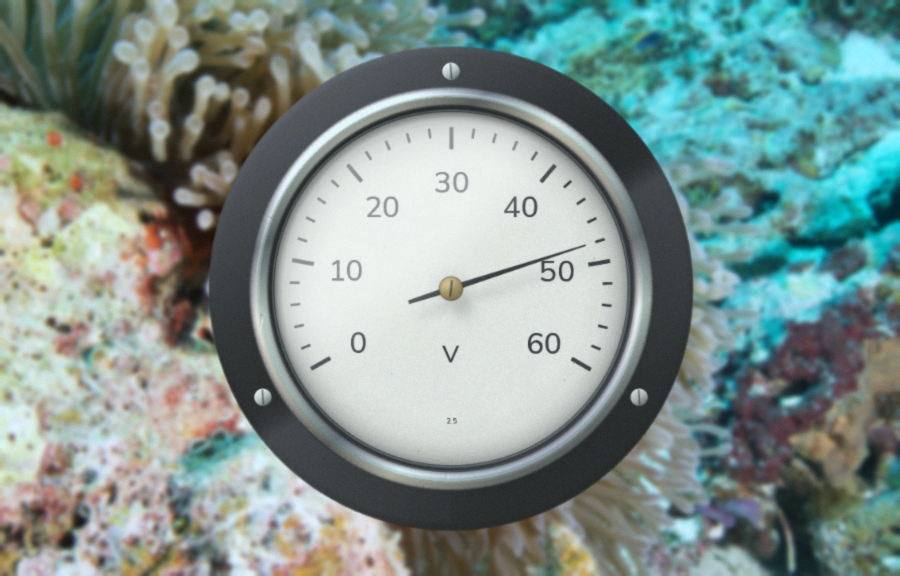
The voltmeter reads 48; V
